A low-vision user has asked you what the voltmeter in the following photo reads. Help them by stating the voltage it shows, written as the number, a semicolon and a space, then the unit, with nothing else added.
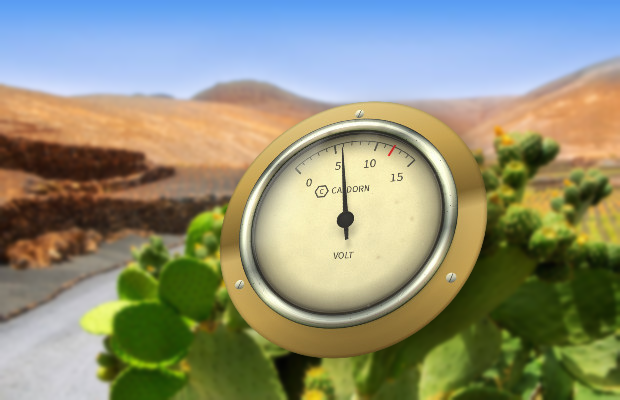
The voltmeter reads 6; V
